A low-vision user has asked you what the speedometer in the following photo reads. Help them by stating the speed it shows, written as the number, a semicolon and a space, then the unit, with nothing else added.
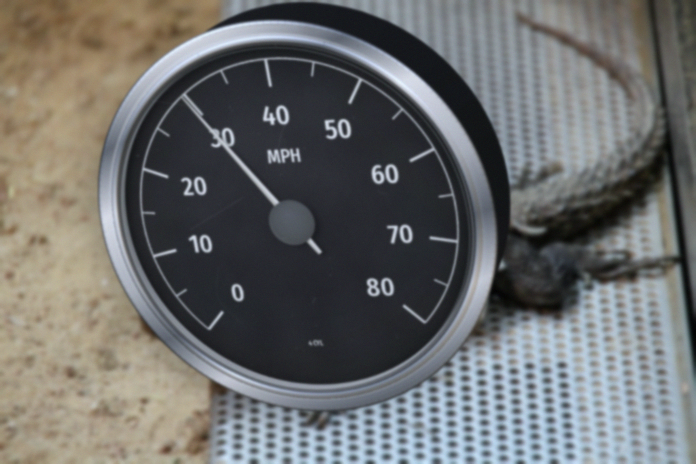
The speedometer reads 30; mph
